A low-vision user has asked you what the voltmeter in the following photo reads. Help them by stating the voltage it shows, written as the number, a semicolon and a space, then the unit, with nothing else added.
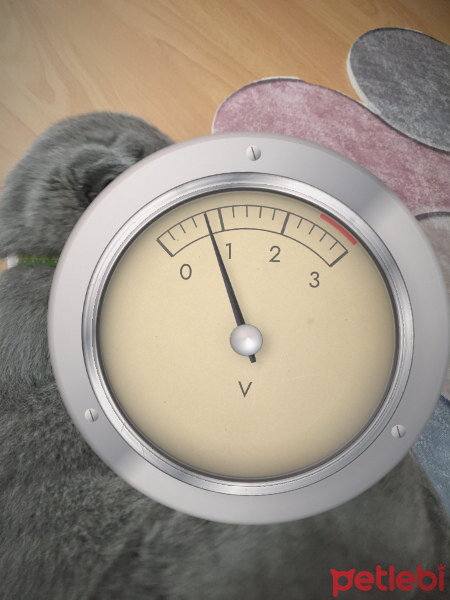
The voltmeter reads 0.8; V
